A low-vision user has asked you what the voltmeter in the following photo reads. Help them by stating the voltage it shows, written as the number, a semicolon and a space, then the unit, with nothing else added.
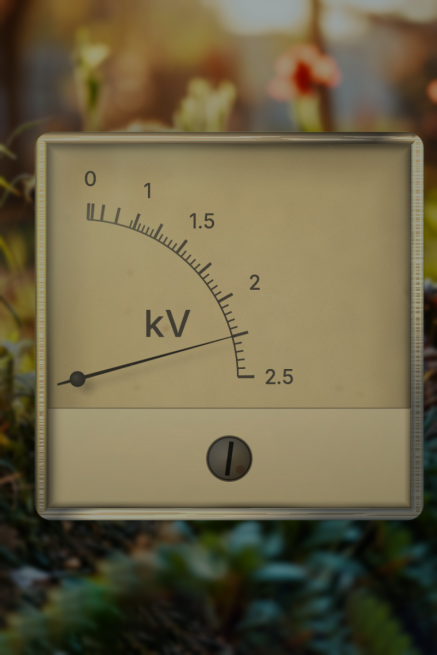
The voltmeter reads 2.25; kV
